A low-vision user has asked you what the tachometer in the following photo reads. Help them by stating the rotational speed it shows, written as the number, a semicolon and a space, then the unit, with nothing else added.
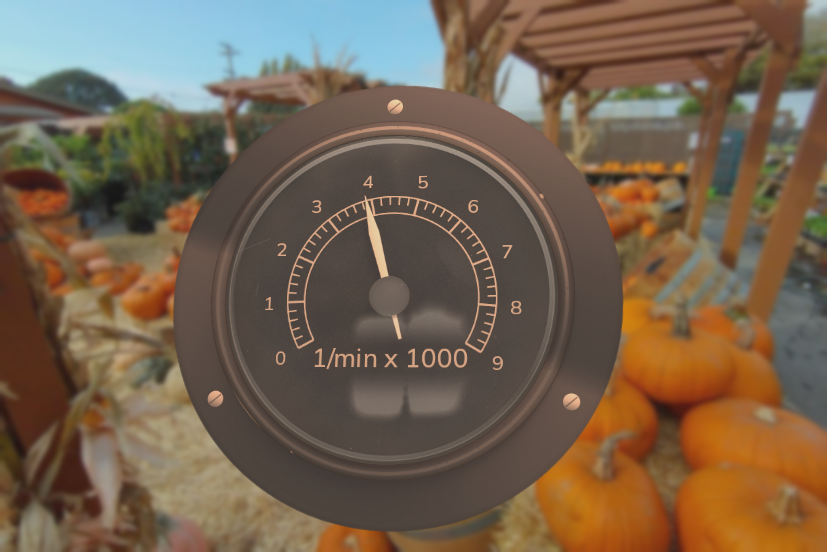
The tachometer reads 3900; rpm
